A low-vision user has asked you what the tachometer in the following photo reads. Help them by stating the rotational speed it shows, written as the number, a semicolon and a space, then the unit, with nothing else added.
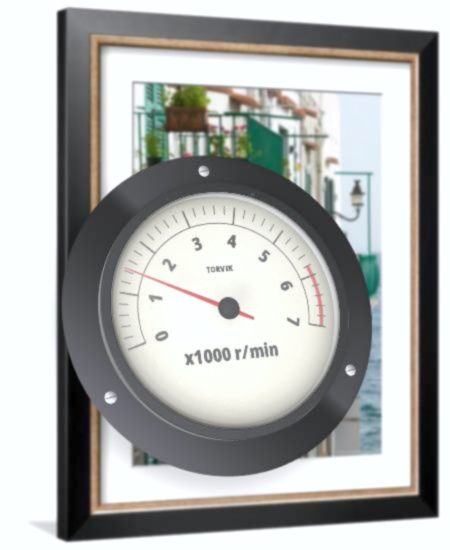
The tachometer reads 1400; rpm
